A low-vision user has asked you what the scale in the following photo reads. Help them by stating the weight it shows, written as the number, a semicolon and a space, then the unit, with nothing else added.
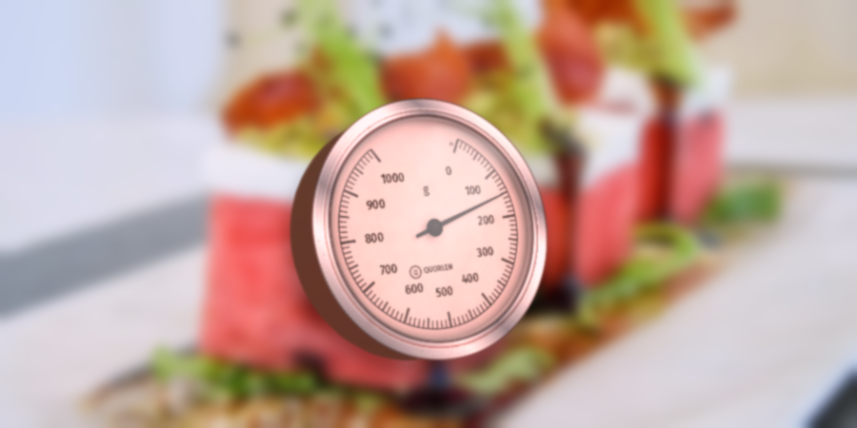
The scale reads 150; g
